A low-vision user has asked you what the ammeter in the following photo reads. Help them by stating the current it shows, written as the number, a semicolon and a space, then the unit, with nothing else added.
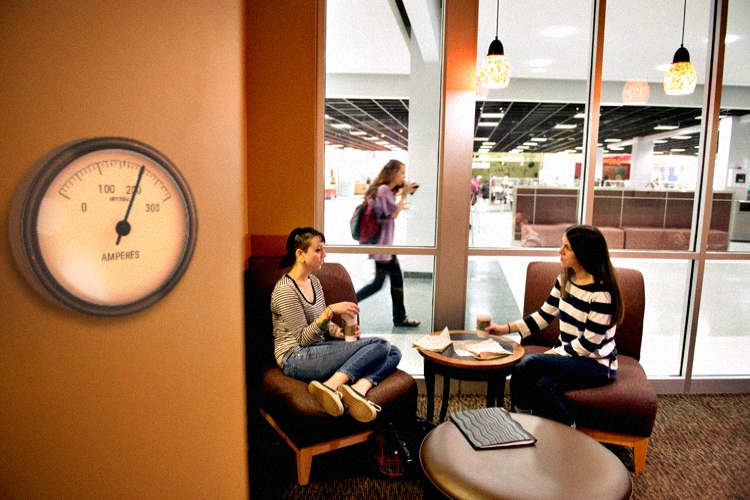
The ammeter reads 200; A
